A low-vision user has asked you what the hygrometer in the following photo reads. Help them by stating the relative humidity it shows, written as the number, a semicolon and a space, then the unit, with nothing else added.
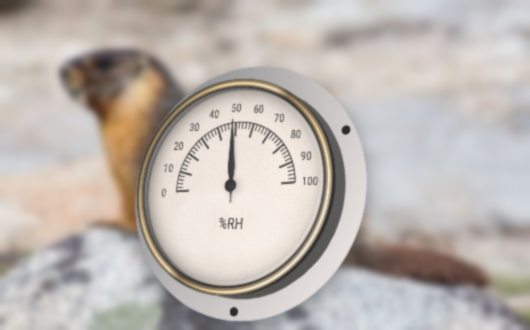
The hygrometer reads 50; %
